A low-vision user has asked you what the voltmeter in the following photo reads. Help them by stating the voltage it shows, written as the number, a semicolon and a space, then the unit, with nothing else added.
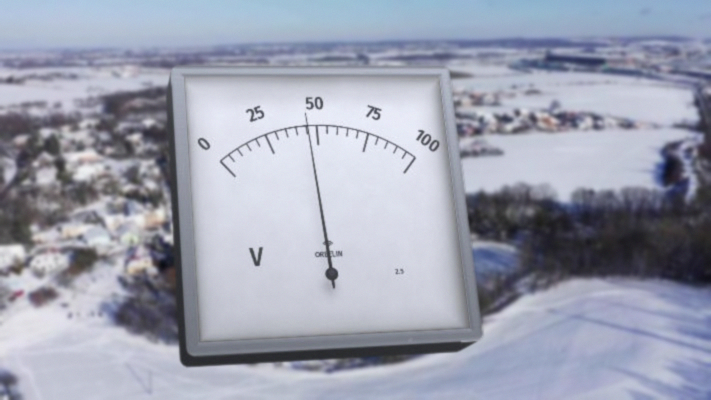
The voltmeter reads 45; V
